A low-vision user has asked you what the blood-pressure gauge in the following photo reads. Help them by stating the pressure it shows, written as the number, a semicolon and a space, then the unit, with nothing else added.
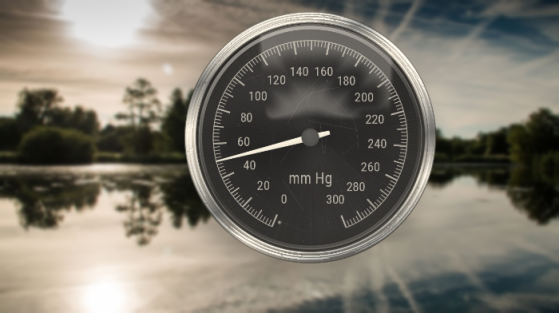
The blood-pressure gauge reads 50; mmHg
